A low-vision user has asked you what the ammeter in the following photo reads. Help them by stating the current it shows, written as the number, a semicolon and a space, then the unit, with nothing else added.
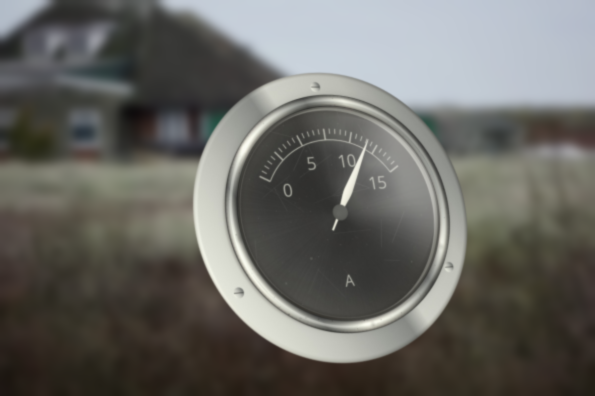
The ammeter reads 11.5; A
